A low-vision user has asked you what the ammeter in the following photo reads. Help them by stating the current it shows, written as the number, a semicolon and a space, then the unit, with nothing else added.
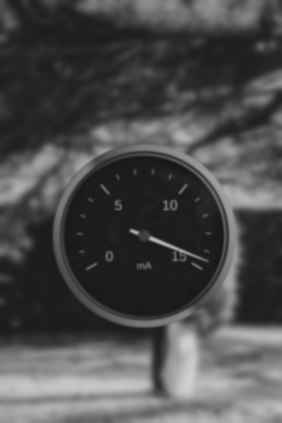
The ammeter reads 14.5; mA
